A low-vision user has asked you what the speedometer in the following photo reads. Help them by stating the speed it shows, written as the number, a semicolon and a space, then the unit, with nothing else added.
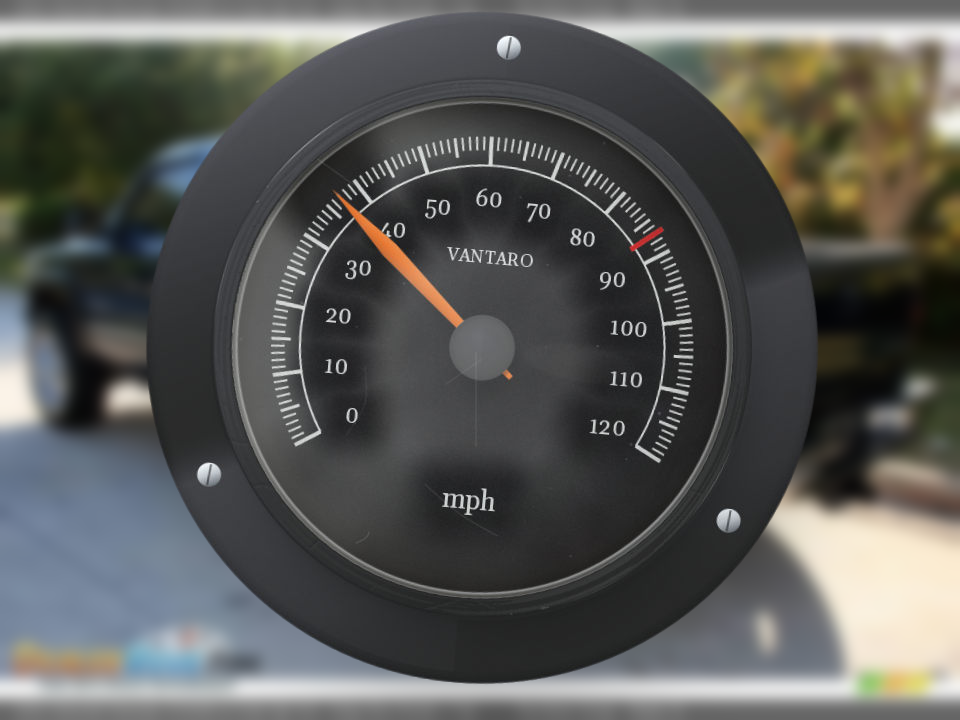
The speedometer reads 37; mph
